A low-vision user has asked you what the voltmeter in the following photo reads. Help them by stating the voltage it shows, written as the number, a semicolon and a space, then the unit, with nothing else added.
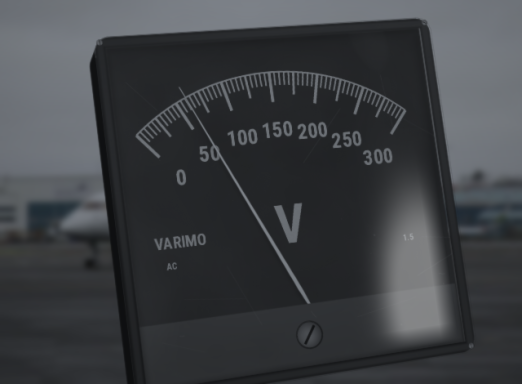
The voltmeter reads 60; V
